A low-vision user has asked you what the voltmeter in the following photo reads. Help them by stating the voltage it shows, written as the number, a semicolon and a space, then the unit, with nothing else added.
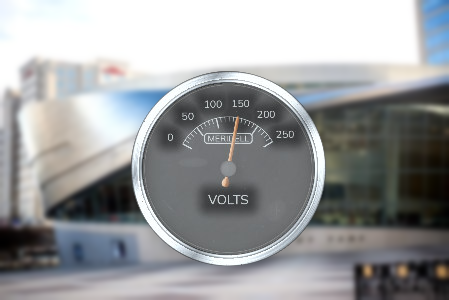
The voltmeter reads 150; V
